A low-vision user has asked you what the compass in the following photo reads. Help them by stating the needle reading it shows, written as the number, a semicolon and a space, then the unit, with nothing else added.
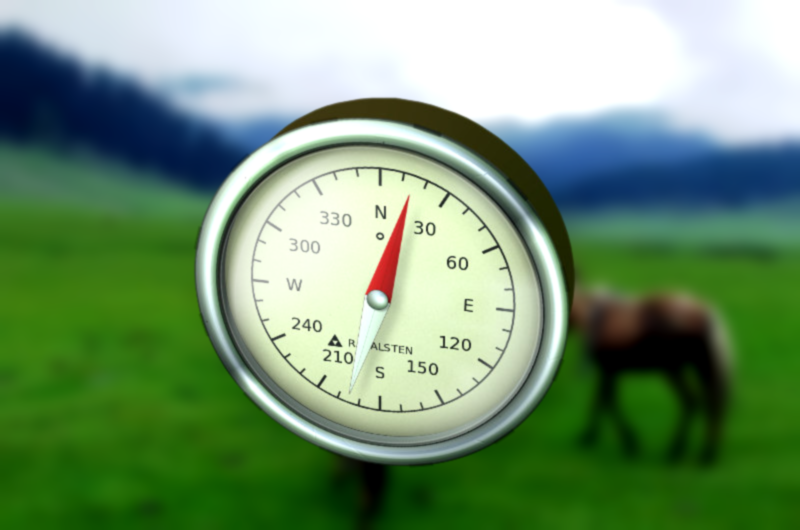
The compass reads 15; °
